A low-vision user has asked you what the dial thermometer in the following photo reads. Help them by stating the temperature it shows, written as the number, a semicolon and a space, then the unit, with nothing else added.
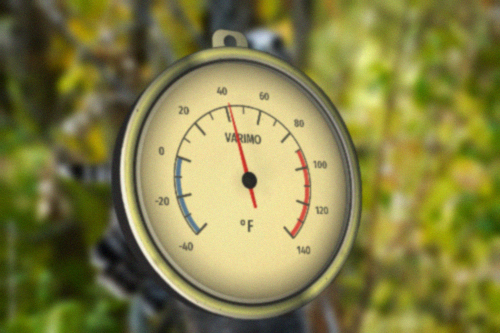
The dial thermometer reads 40; °F
